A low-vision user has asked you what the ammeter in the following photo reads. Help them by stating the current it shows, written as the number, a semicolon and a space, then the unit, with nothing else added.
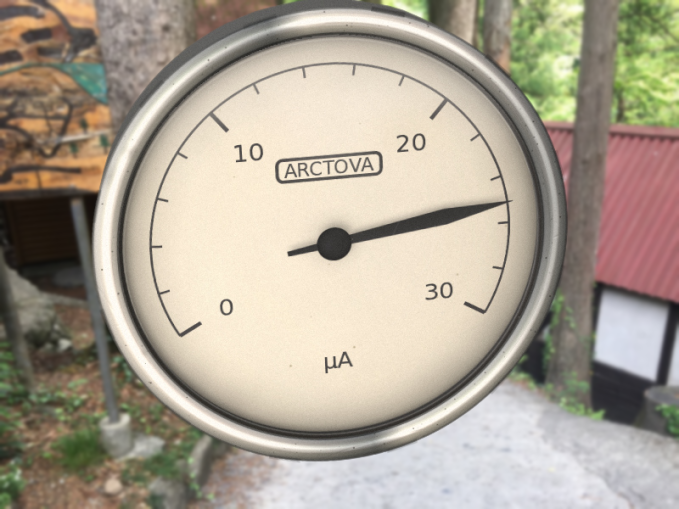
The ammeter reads 25; µA
